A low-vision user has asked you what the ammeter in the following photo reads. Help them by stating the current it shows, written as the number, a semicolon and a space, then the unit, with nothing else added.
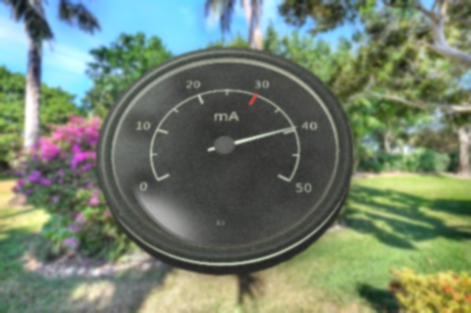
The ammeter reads 40; mA
